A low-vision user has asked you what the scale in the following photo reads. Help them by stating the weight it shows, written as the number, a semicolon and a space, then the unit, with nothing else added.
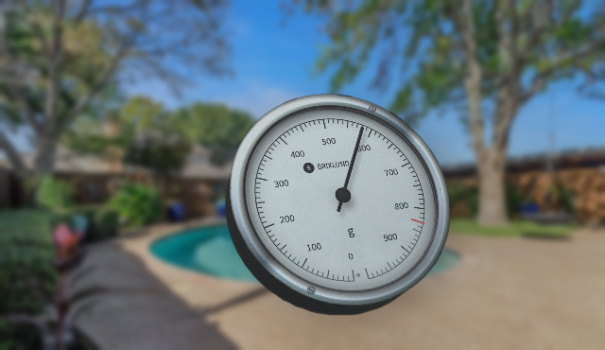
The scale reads 580; g
